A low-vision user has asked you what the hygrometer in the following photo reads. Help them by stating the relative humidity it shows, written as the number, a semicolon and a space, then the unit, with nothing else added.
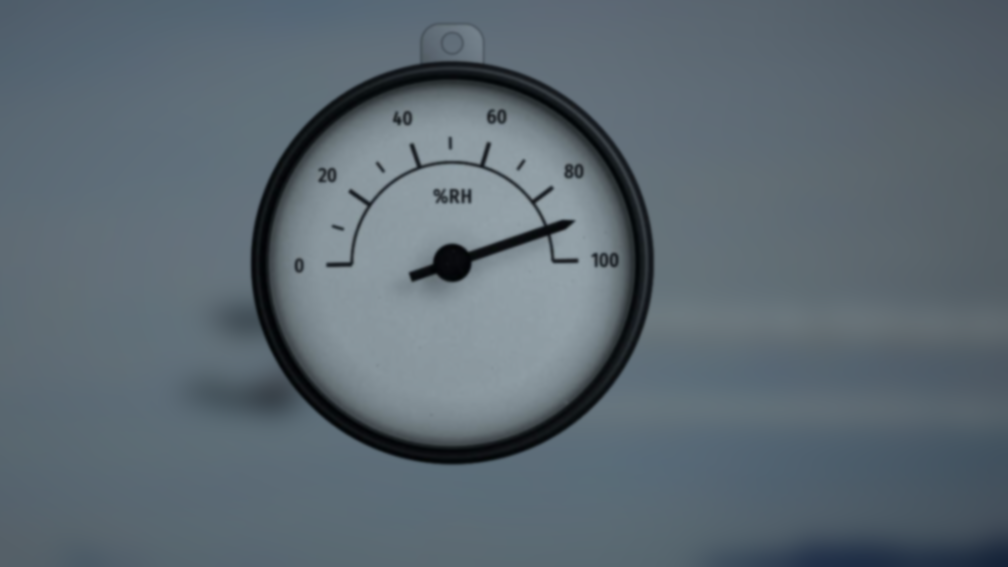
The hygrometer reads 90; %
